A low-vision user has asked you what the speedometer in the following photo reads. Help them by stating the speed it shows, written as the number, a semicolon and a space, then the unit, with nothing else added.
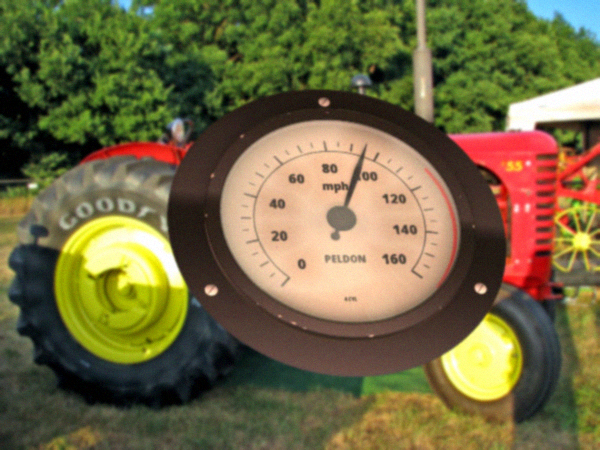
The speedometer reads 95; mph
